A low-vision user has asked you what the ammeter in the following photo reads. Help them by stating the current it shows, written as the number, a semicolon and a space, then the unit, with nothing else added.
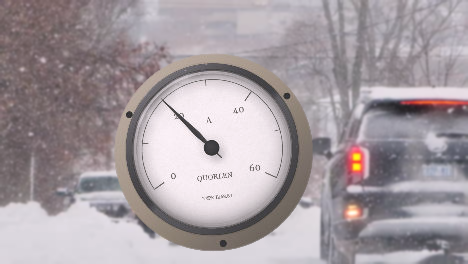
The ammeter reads 20; A
